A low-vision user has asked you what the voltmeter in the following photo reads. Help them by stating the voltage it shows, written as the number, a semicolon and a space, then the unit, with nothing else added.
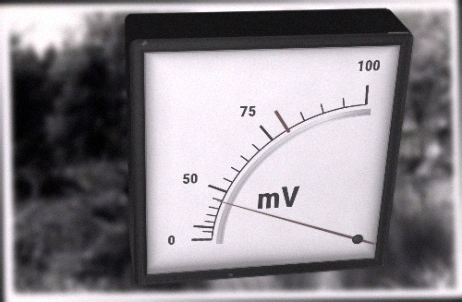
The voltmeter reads 45; mV
